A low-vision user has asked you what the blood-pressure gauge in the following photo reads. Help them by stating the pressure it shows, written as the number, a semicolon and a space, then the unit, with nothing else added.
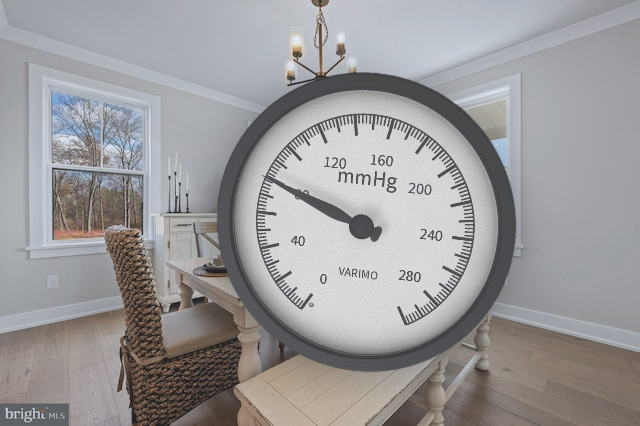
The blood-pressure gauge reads 80; mmHg
